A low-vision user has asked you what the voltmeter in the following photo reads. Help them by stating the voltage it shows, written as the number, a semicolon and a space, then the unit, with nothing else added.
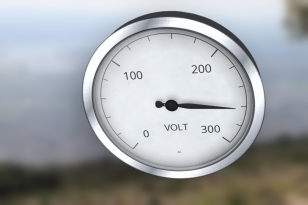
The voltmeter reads 260; V
